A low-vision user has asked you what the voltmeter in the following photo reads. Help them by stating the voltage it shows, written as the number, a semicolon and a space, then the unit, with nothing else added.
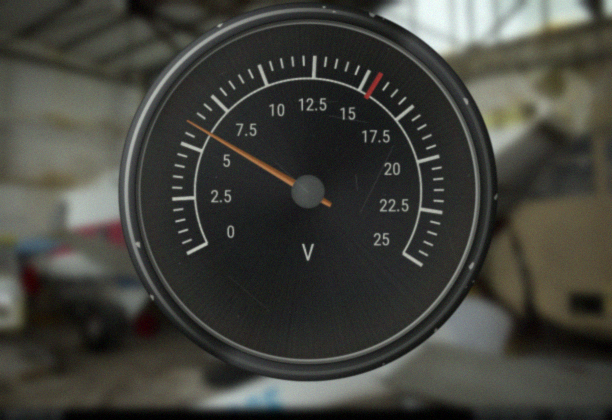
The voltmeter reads 6; V
